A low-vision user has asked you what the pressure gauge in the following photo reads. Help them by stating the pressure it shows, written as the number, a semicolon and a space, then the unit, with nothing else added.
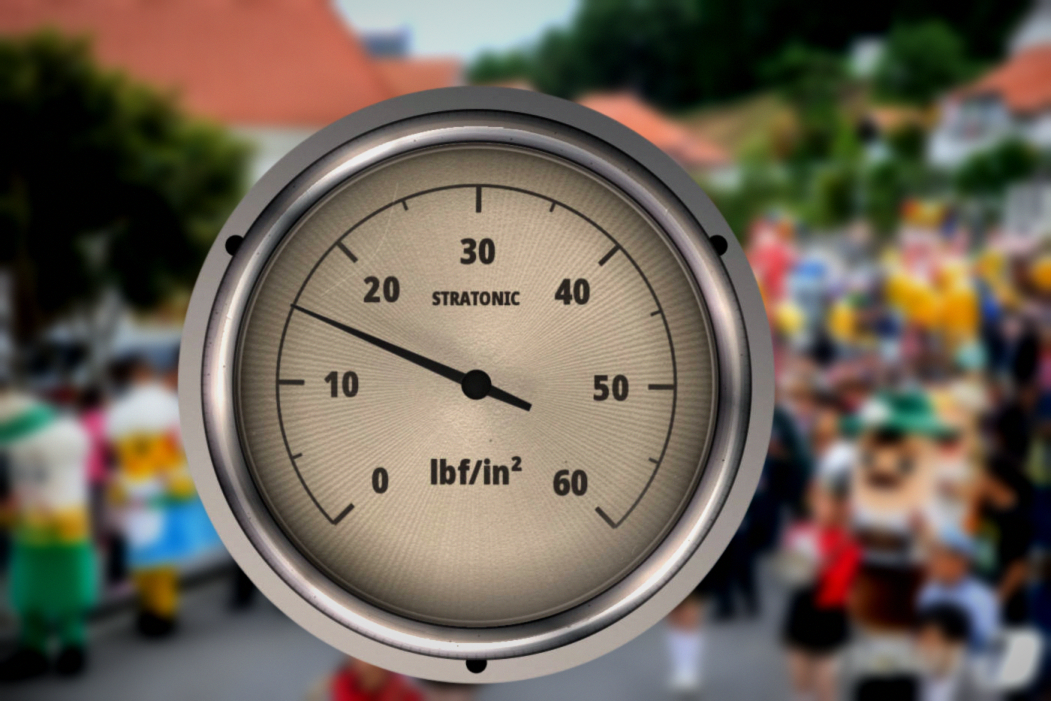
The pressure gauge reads 15; psi
